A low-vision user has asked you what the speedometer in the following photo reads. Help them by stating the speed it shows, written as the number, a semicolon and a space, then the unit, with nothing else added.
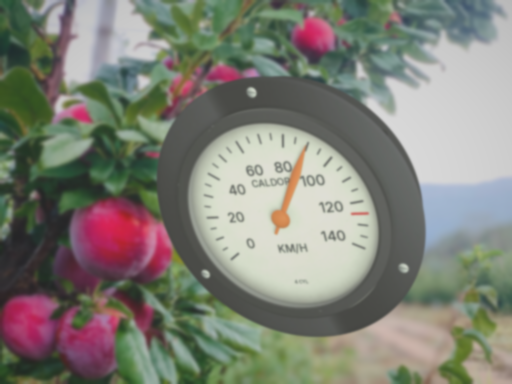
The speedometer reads 90; km/h
